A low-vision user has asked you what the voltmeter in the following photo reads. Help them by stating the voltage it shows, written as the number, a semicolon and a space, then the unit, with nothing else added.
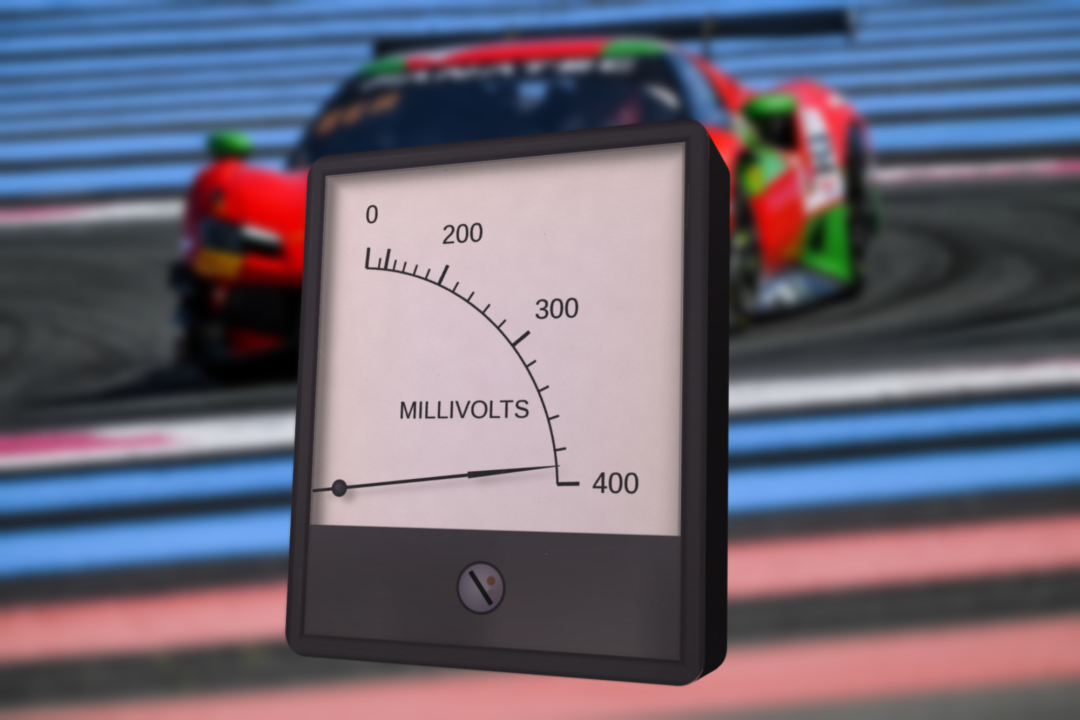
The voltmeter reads 390; mV
